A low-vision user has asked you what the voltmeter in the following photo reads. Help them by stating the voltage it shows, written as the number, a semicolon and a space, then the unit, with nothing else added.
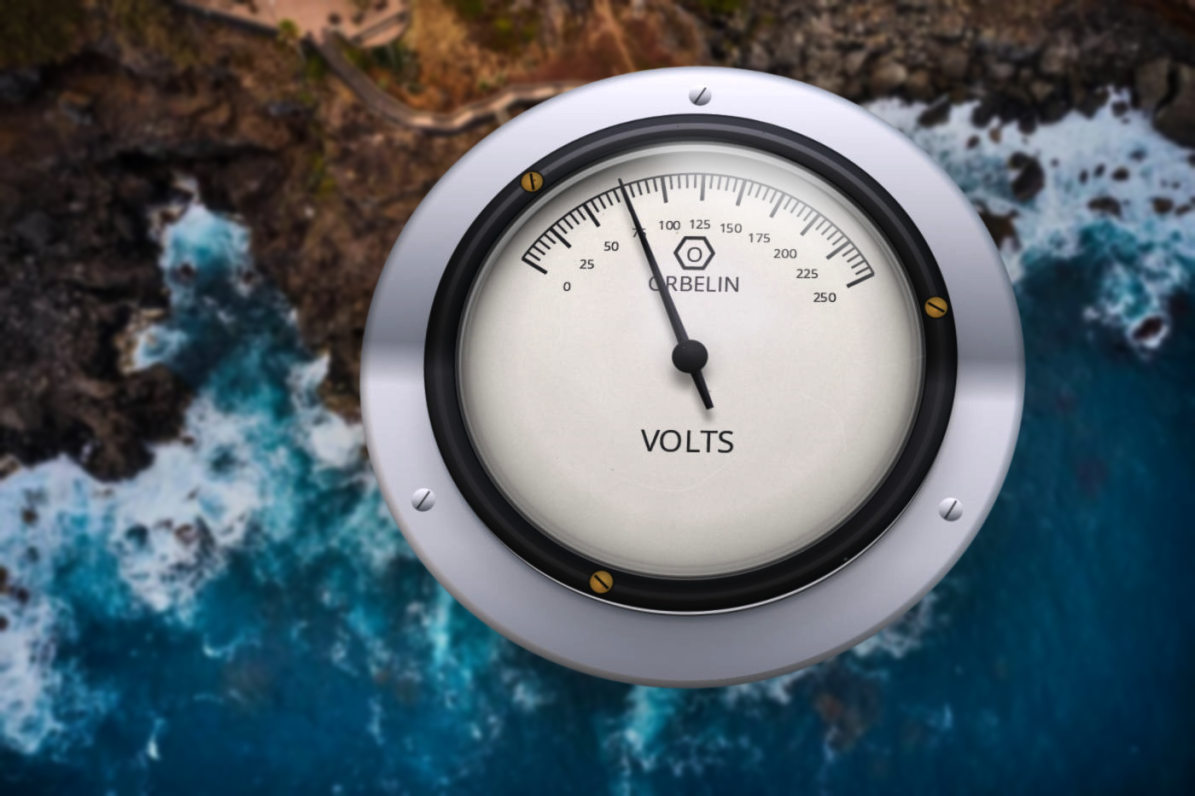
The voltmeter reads 75; V
